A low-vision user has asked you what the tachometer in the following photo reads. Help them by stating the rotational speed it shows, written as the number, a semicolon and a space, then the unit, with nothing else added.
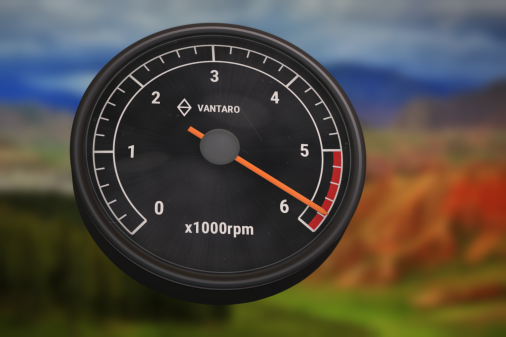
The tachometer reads 5800; rpm
